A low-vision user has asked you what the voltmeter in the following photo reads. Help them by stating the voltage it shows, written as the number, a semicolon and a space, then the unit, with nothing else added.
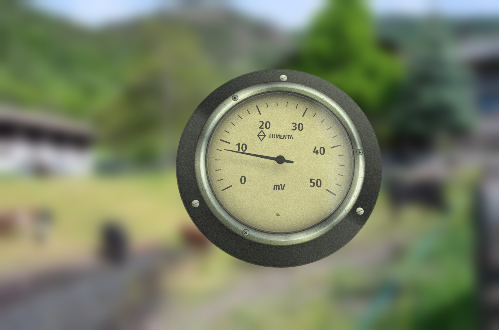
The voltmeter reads 8; mV
